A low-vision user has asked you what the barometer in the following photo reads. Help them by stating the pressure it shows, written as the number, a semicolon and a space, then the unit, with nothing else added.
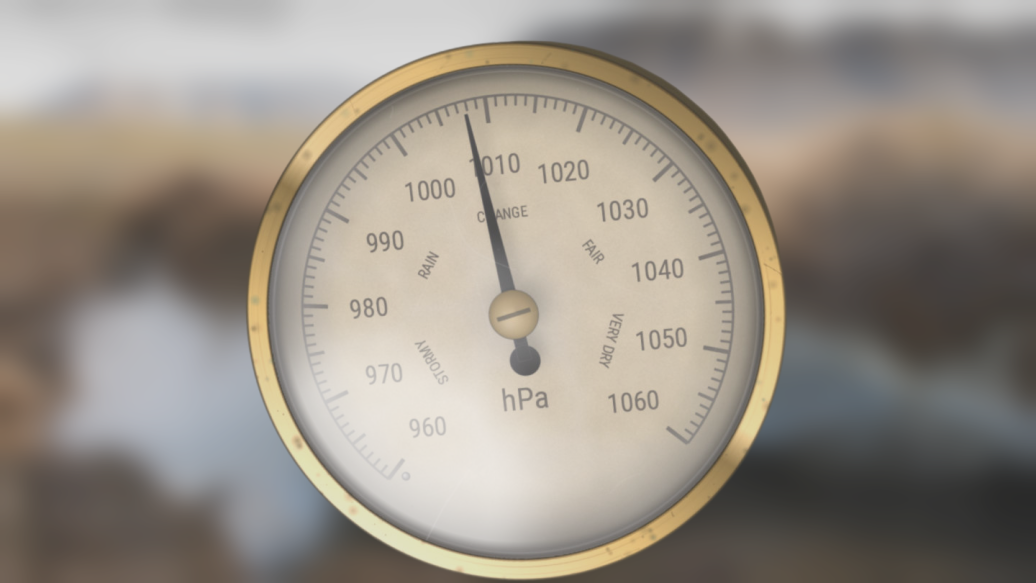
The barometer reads 1008; hPa
